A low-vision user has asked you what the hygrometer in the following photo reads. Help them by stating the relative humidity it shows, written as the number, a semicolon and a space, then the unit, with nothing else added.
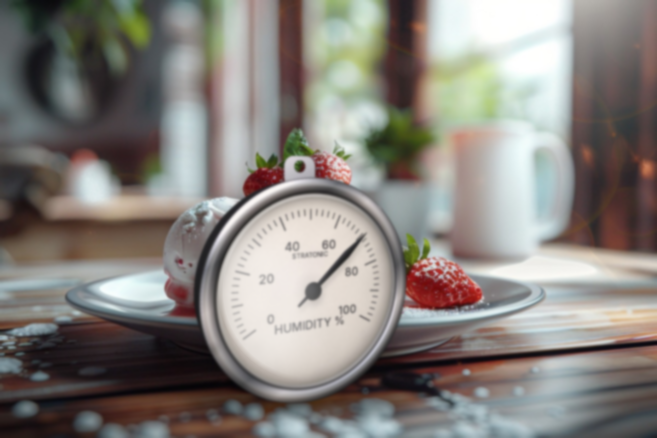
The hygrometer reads 70; %
